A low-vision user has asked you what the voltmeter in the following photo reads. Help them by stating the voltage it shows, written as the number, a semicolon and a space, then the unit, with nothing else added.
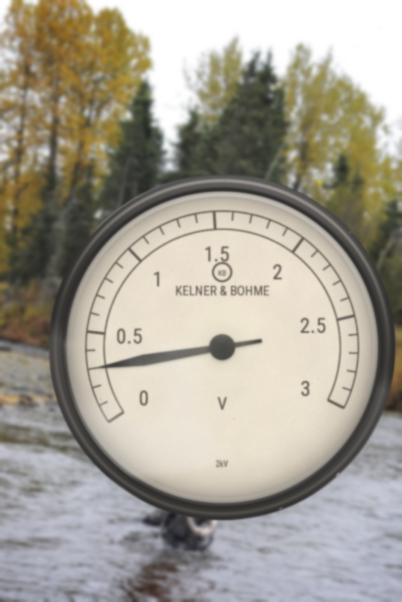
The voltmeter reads 0.3; V
